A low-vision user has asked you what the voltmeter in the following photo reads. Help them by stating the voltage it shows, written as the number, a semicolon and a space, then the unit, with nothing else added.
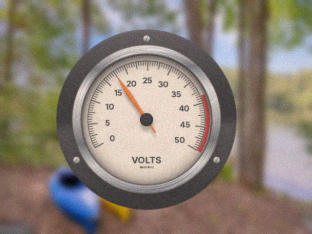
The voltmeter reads 17.5; V
